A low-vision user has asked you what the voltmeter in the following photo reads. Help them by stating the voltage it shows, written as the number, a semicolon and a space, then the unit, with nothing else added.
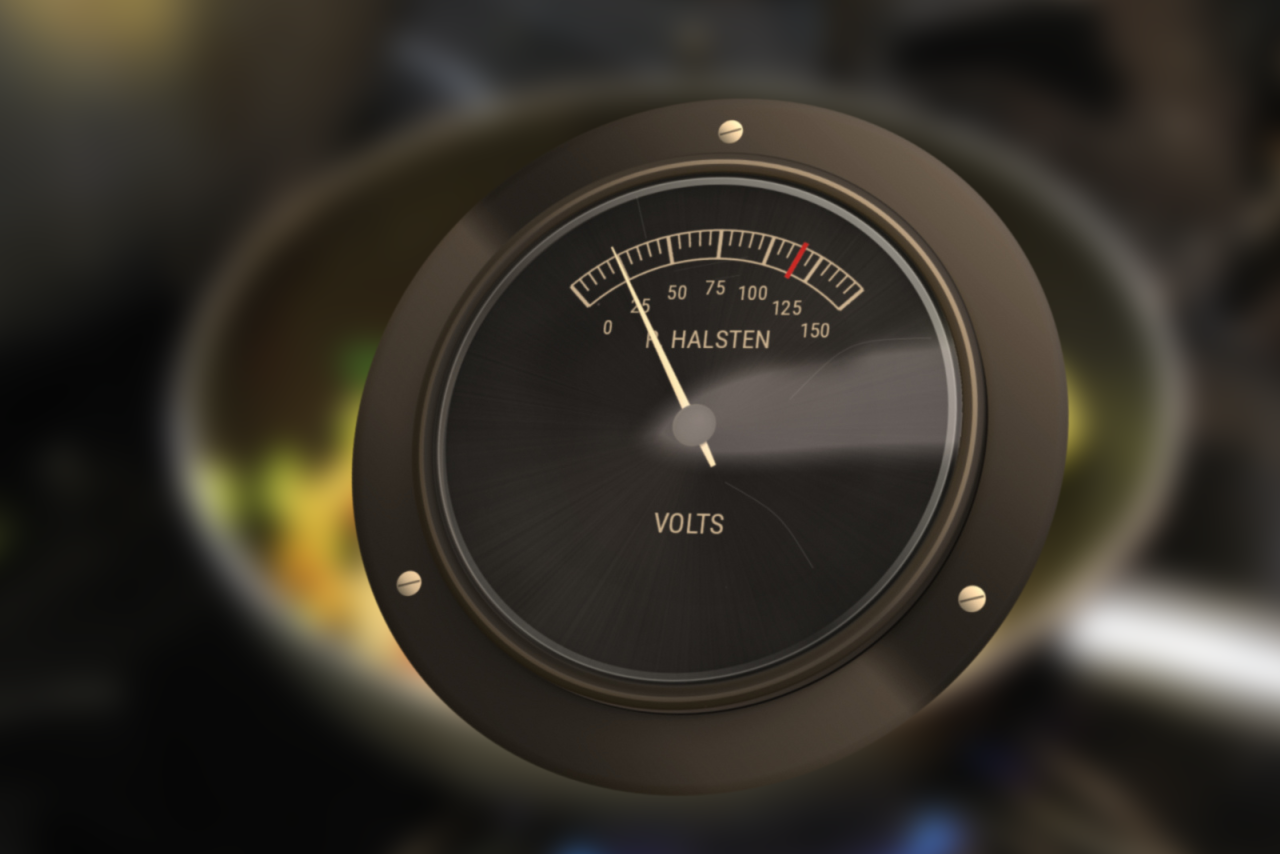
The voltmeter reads 25; V
